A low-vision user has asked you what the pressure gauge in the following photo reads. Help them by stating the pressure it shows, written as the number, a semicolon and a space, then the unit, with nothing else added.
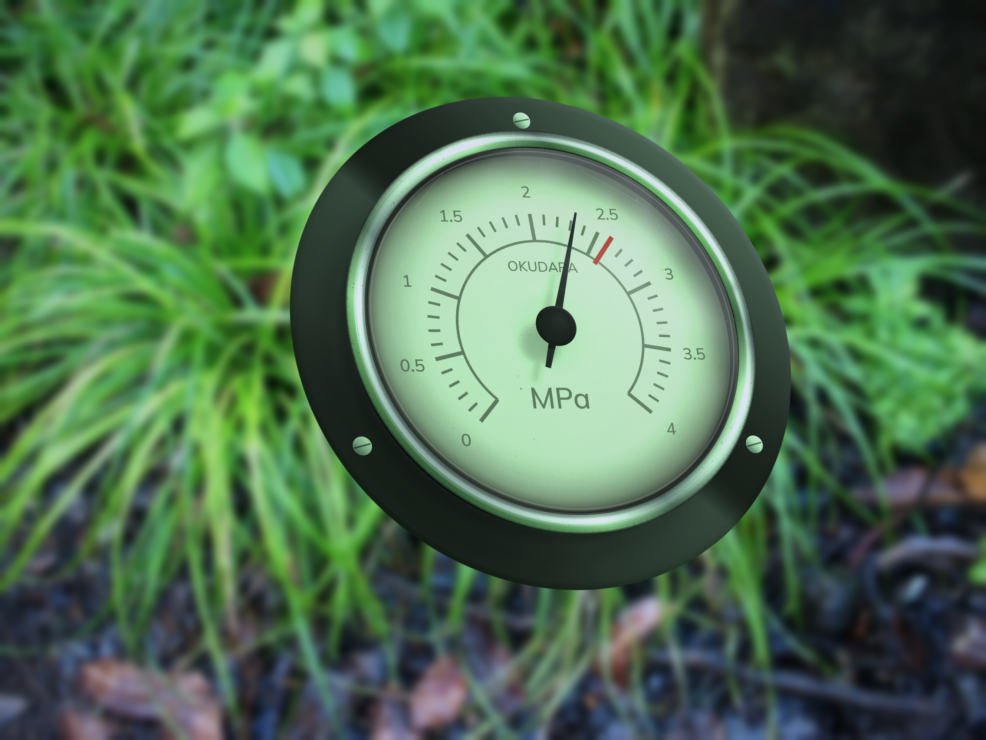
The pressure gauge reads 2.3; MPa
